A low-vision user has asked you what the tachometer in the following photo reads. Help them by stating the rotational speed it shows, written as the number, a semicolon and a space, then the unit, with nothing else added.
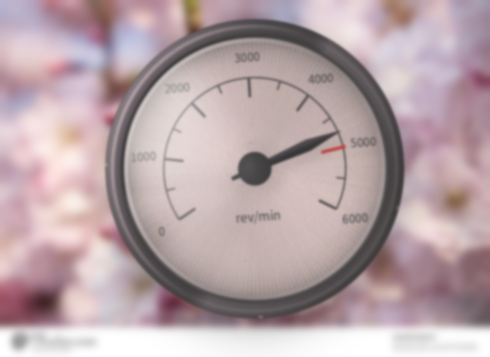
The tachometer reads 4750; rpm
